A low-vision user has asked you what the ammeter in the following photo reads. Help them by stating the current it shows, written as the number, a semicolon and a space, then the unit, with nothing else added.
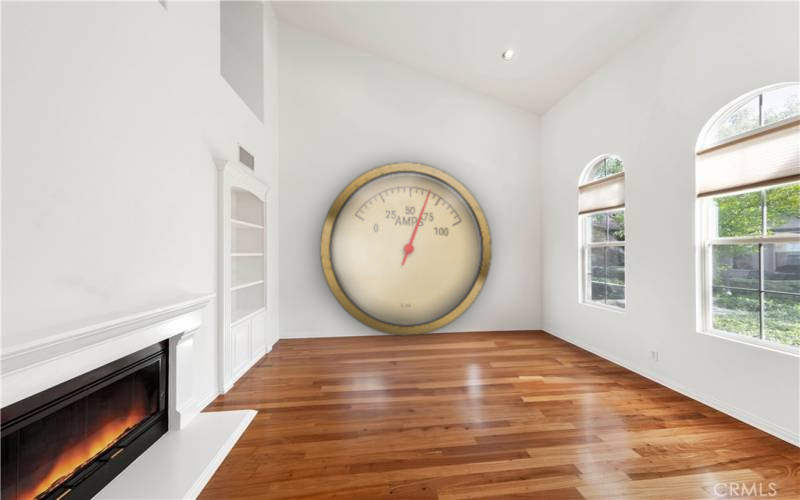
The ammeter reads 65; A
